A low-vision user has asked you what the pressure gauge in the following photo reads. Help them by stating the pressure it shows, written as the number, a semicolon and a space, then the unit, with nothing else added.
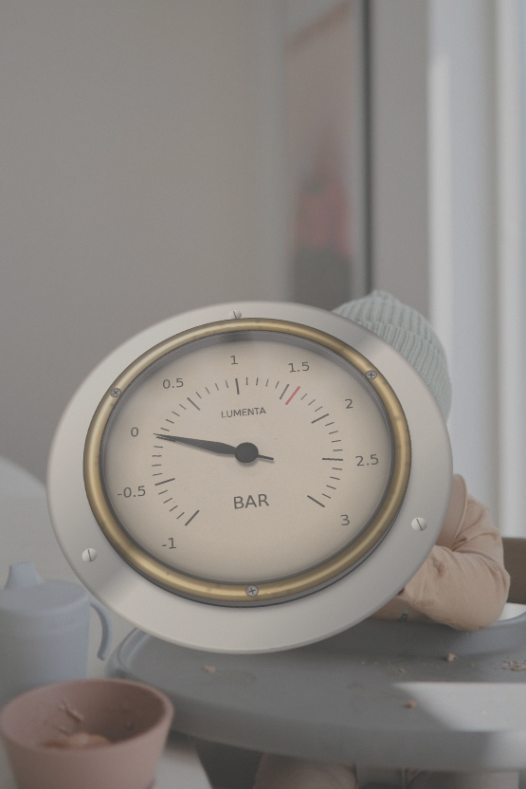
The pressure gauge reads 0; bar
